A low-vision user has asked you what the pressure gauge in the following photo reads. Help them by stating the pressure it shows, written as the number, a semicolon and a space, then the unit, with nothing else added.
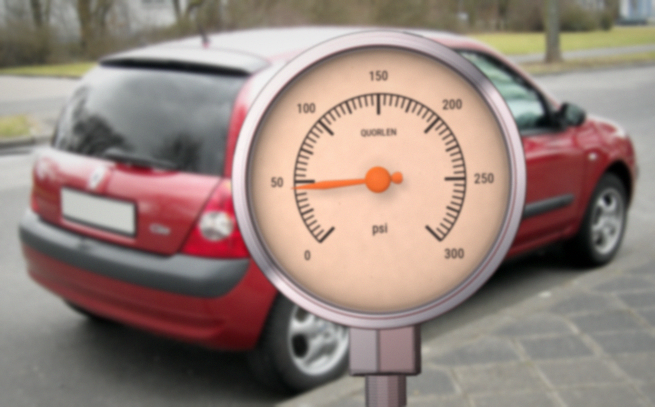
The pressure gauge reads 45; psi
